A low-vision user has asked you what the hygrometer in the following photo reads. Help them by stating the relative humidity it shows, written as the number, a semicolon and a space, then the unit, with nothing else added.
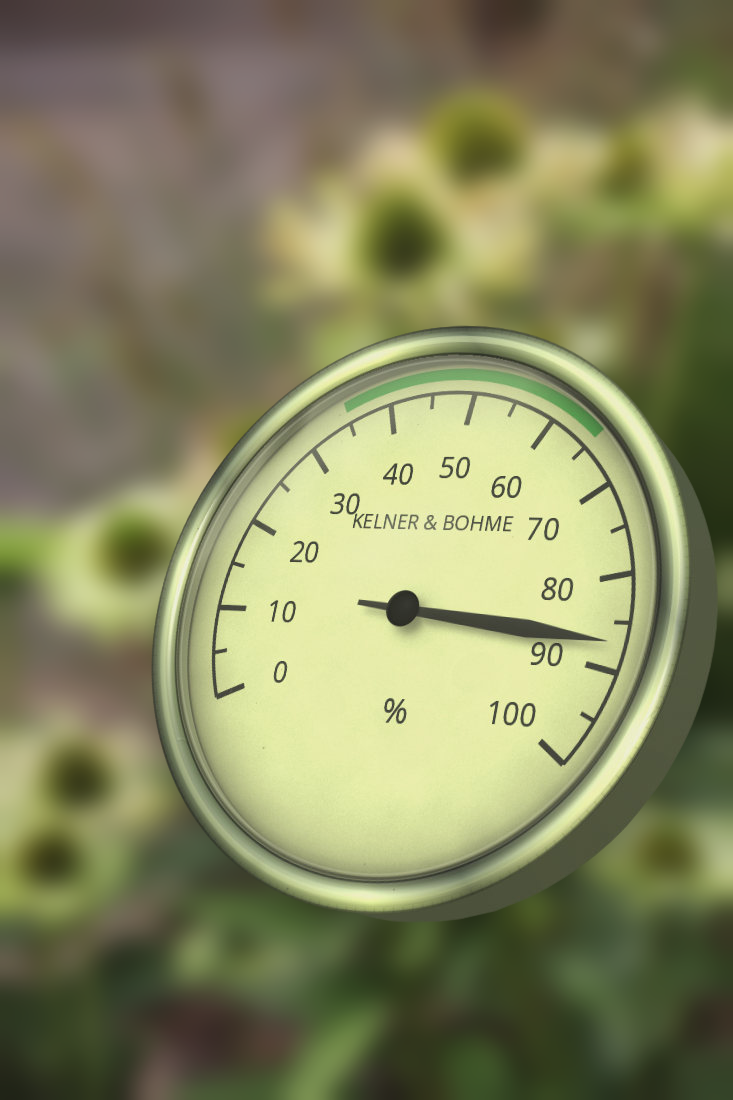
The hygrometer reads 87.5; %
